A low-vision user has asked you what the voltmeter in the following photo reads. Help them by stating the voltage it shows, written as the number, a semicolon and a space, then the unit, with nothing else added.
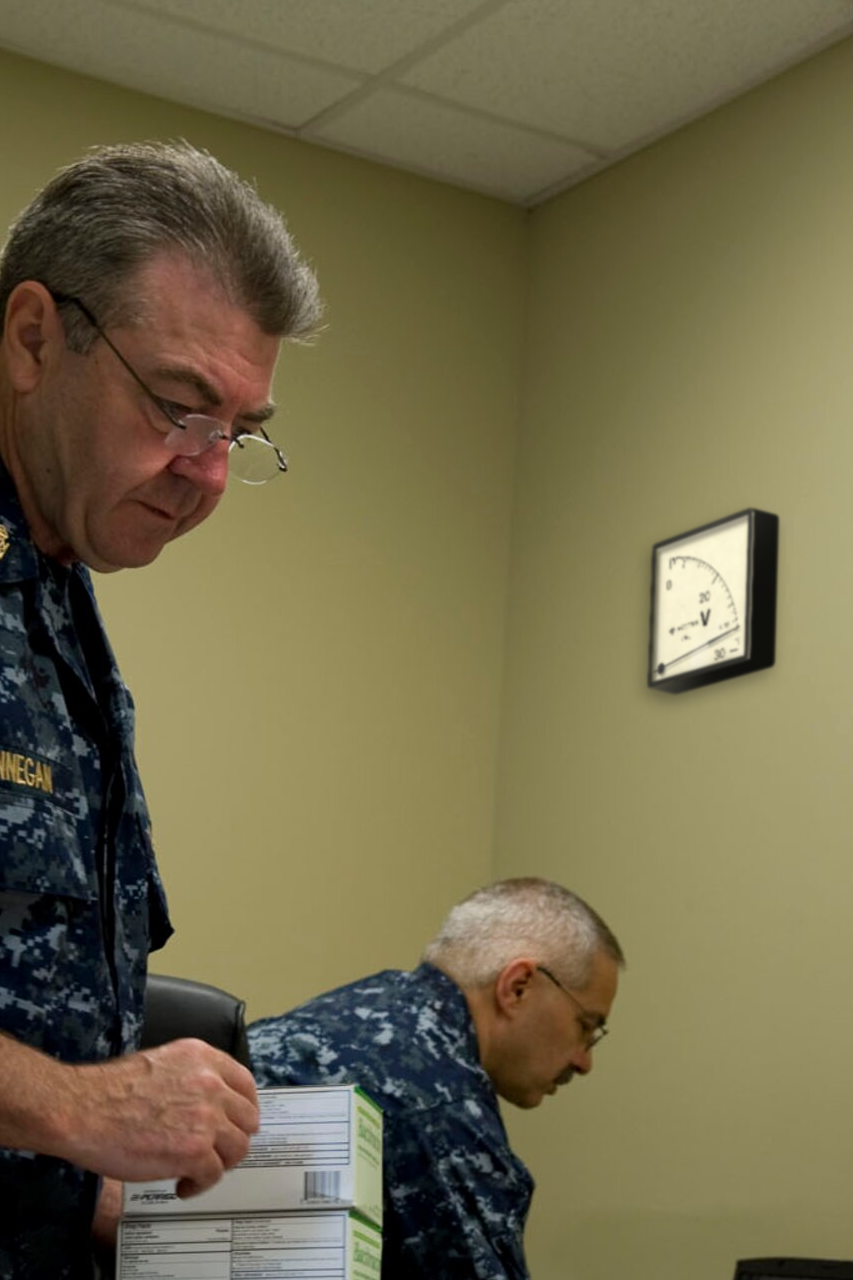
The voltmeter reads 28; V
